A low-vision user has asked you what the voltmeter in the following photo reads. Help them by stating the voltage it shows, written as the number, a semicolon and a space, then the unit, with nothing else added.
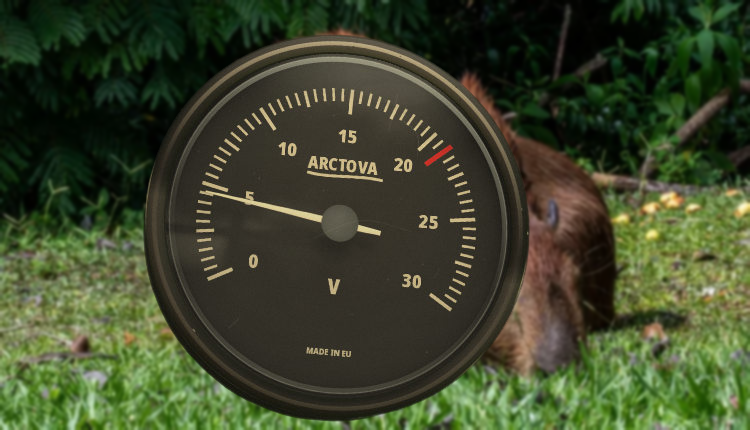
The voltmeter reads 4.5; V
